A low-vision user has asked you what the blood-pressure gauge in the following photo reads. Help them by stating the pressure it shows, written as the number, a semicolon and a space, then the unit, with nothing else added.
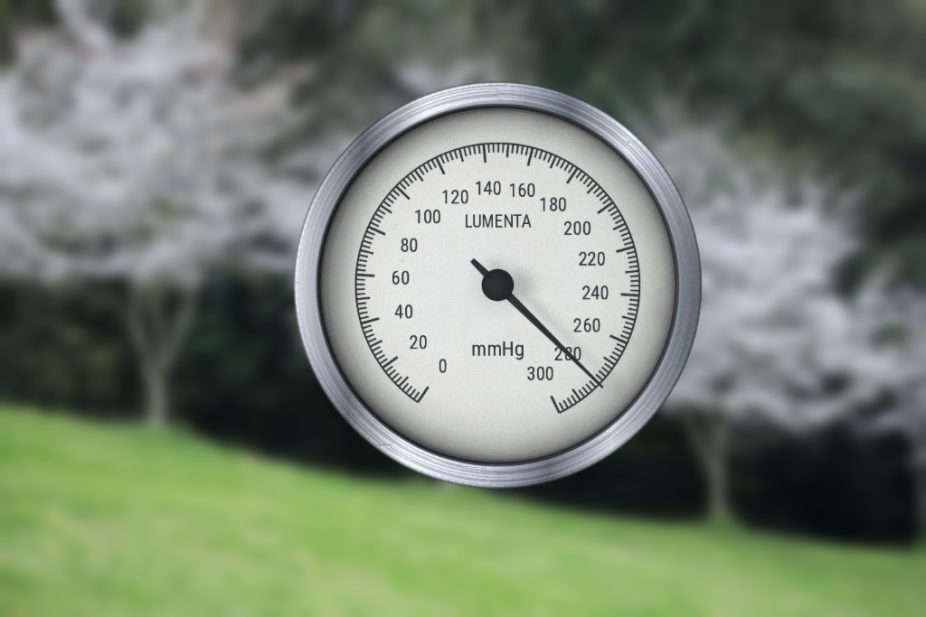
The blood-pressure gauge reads 280; mmHg
